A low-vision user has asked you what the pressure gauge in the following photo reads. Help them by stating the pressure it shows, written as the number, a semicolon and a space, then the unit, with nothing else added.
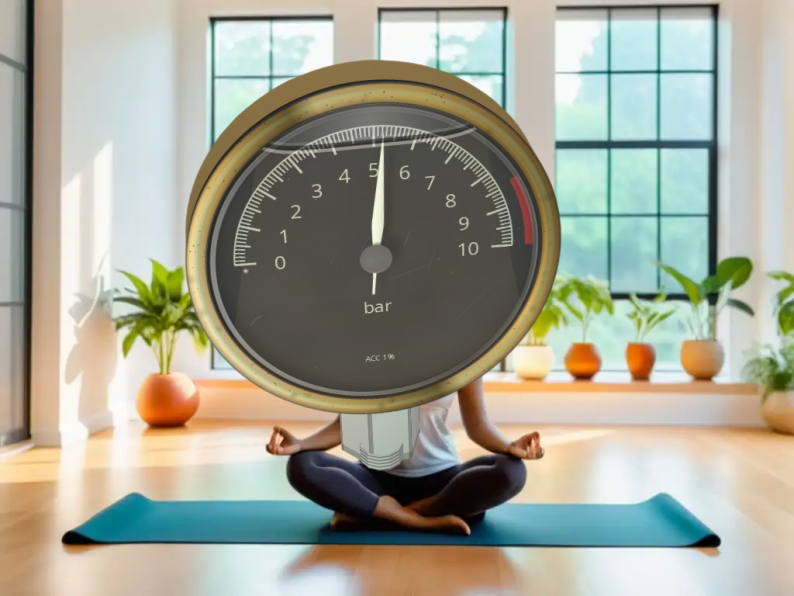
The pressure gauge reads 5.2; bar
